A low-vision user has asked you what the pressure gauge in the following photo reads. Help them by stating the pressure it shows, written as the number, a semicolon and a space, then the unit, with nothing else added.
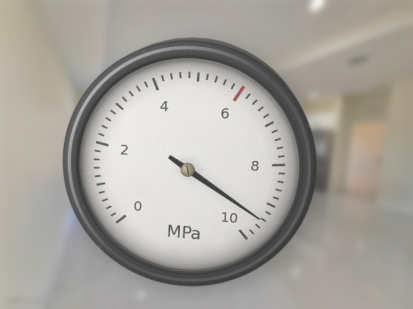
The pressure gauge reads 9.4; MPa
